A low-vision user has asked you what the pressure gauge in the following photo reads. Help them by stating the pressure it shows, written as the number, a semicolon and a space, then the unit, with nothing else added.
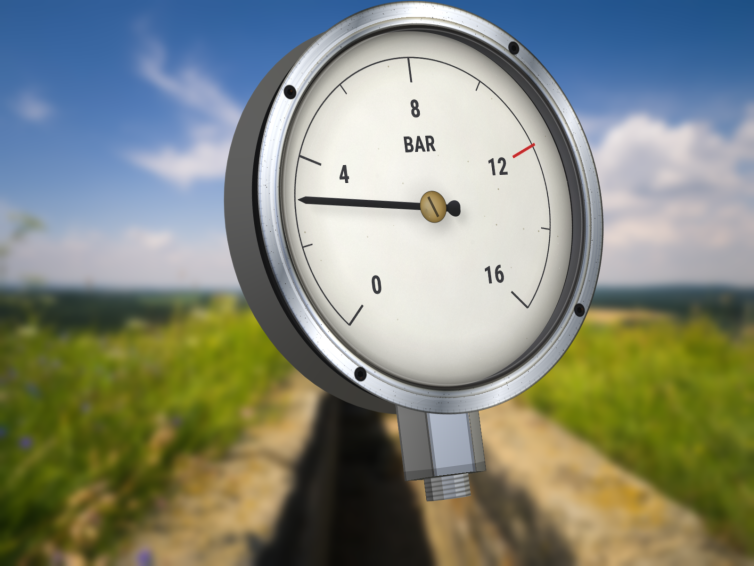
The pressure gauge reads 3; bar
